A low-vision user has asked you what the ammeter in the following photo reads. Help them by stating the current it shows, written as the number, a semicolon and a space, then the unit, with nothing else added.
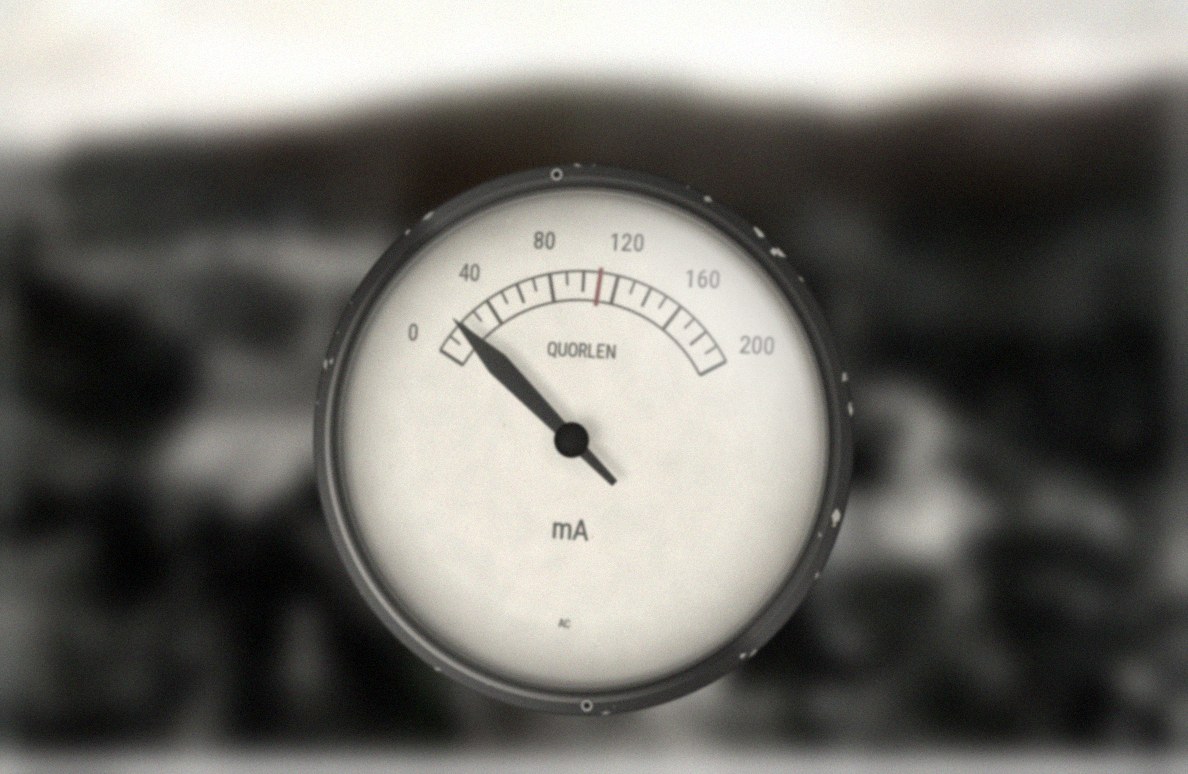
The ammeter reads 20; mA
